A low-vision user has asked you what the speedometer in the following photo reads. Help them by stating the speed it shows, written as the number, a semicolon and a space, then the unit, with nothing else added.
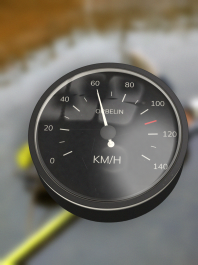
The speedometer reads 60; km/h
